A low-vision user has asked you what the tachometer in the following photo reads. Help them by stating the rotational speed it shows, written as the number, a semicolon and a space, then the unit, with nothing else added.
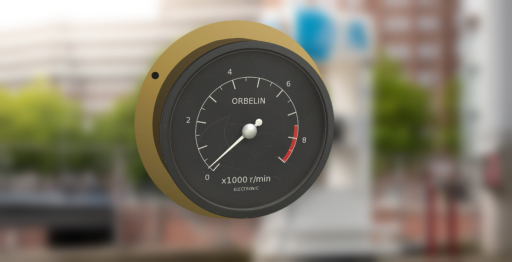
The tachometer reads 250; rpm
